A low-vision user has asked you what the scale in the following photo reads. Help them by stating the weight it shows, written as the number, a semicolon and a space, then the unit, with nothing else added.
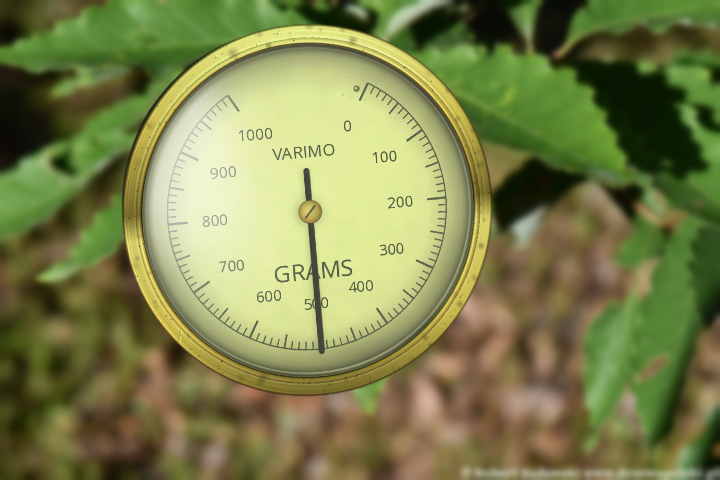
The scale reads 500; g
